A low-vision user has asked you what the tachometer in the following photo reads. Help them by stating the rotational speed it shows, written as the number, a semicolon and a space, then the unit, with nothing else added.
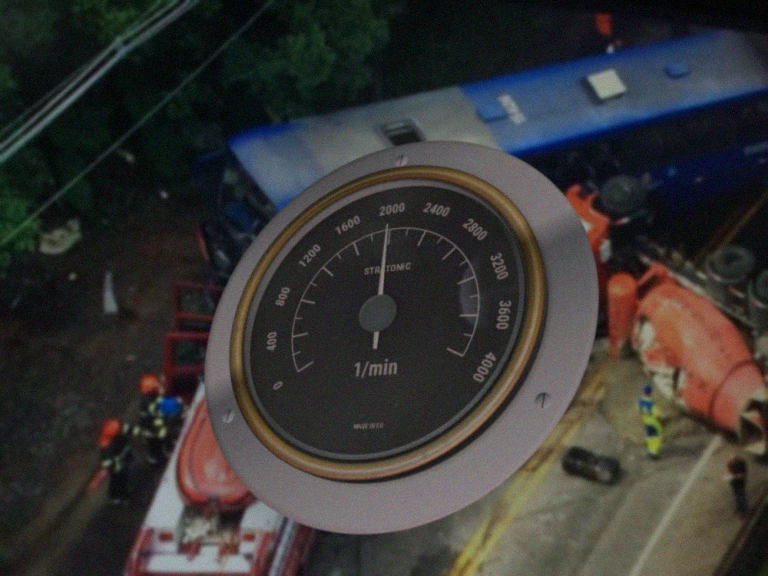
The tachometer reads 2000; rpm
